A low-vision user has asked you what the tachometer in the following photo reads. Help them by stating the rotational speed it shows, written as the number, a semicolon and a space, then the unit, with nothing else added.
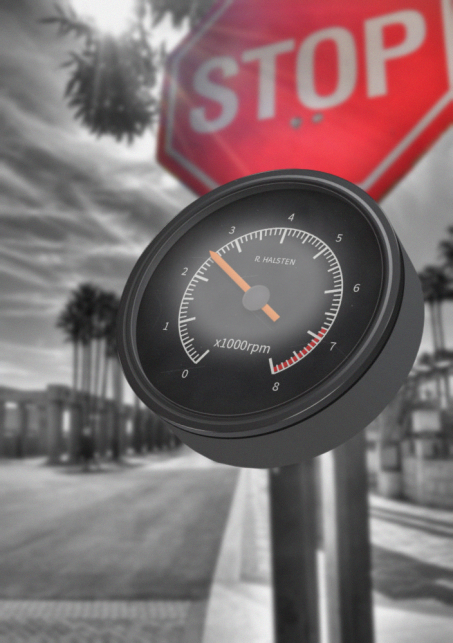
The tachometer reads 2500; rpm
